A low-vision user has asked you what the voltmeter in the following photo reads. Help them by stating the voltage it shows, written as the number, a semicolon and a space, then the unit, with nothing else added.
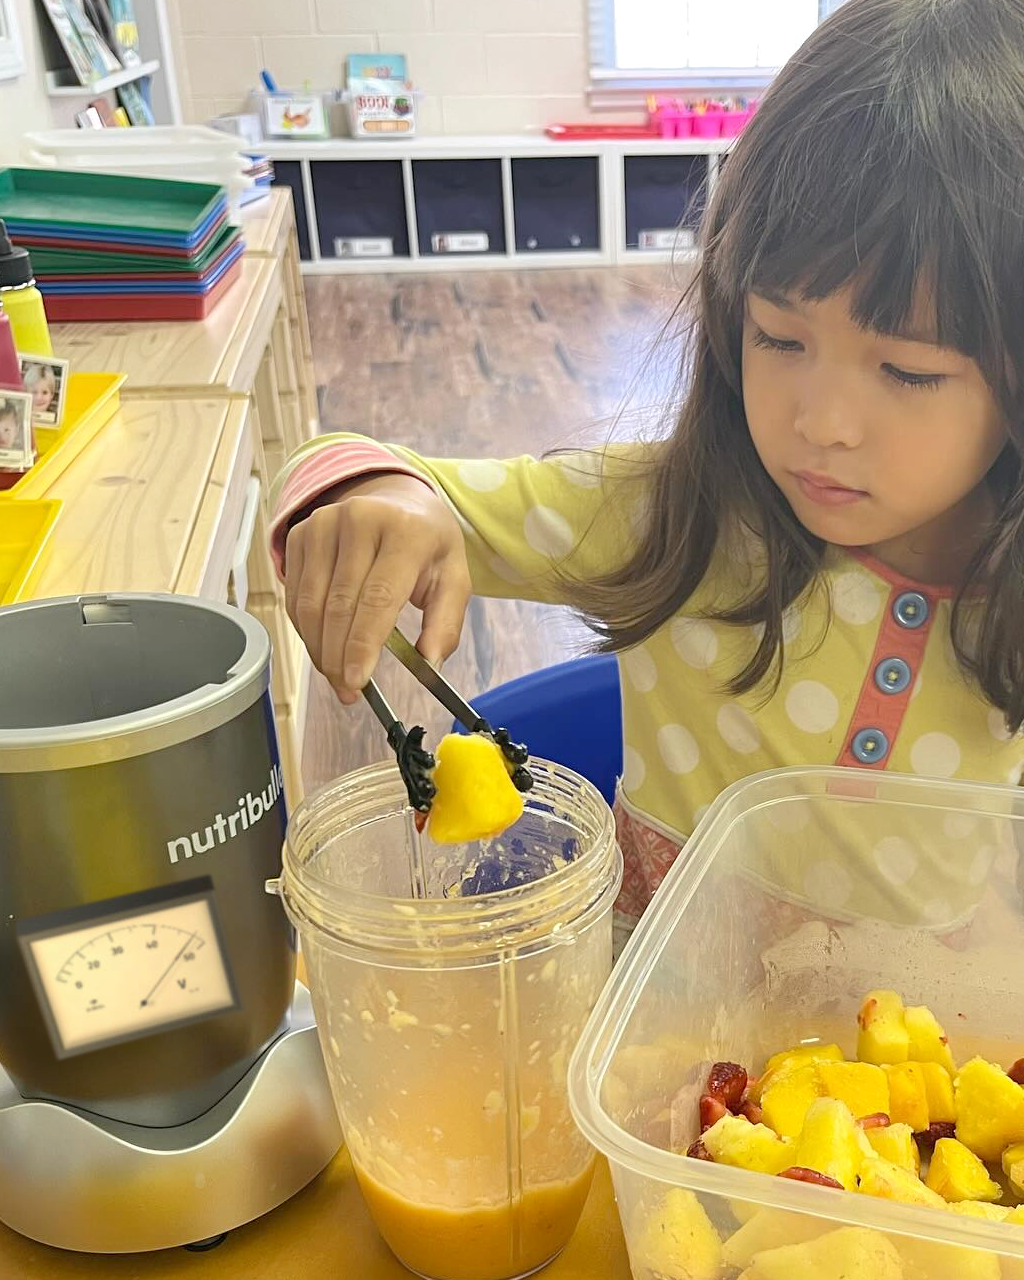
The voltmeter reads 47.5; V
